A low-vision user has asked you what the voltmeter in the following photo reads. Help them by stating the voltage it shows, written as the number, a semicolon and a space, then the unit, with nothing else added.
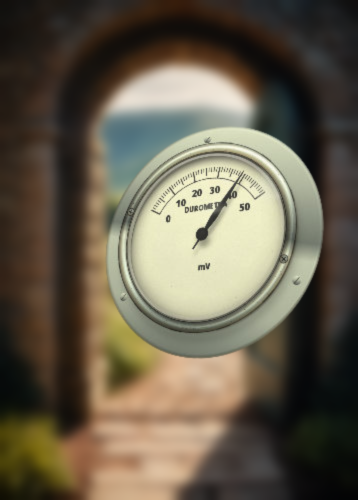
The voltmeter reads 40; mV
